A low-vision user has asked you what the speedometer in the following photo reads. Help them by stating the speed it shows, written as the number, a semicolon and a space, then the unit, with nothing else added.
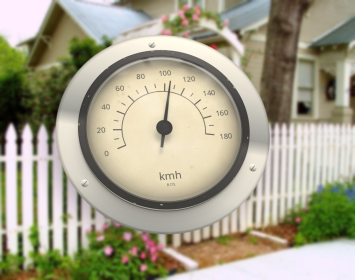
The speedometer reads 105; km/h
